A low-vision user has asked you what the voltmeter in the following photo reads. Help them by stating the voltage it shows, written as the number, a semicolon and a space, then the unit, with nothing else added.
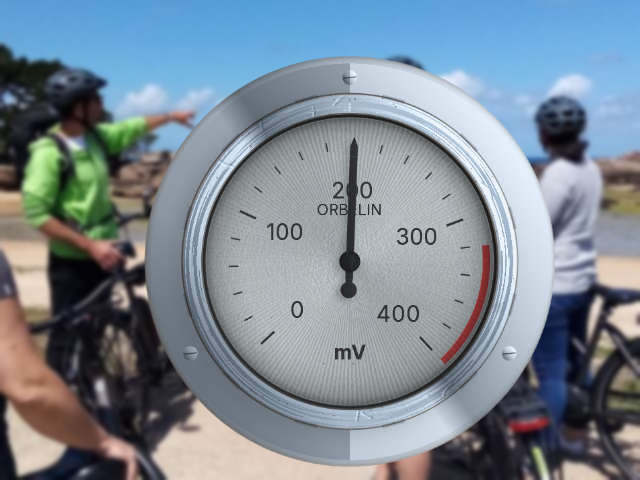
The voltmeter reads 200; mV
